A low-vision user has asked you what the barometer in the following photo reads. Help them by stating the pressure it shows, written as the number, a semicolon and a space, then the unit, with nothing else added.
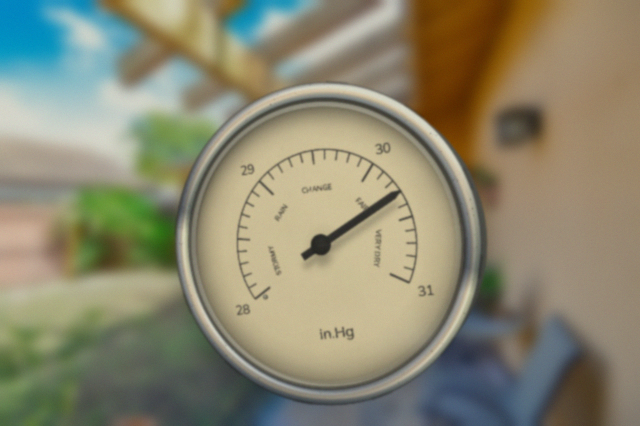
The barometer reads 30.3; inHg
